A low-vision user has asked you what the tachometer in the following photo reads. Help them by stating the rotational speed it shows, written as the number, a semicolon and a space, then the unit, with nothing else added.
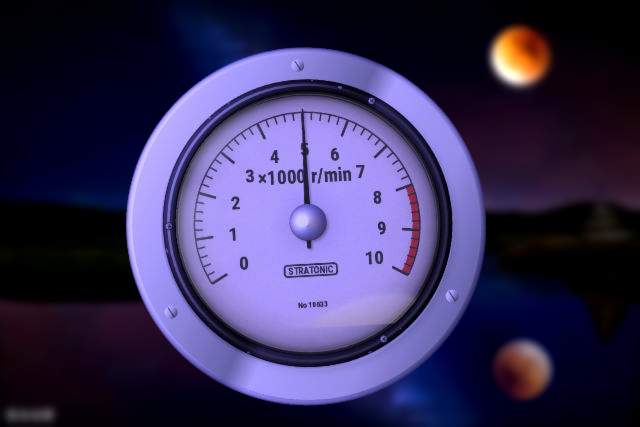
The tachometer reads 5000; rpm
